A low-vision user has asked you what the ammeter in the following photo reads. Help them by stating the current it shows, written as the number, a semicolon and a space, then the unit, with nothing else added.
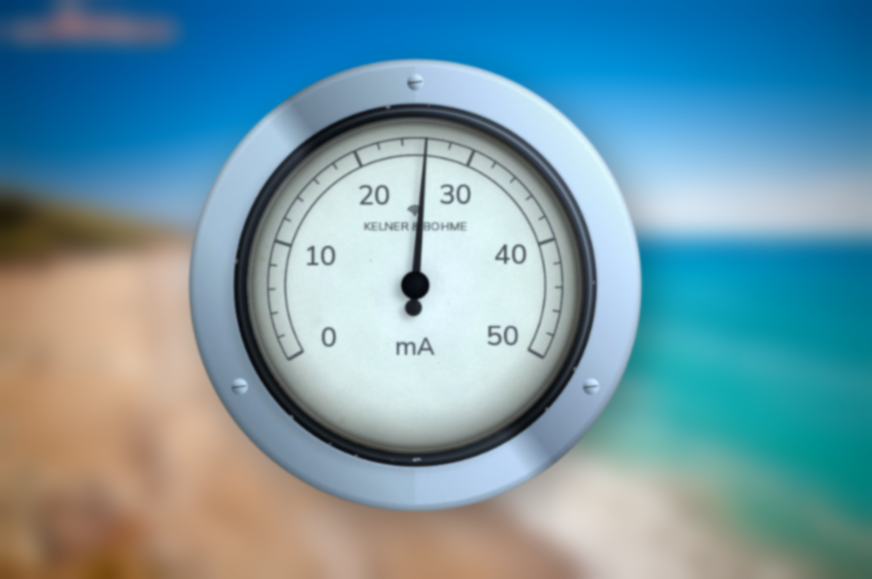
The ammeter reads 26; mA
